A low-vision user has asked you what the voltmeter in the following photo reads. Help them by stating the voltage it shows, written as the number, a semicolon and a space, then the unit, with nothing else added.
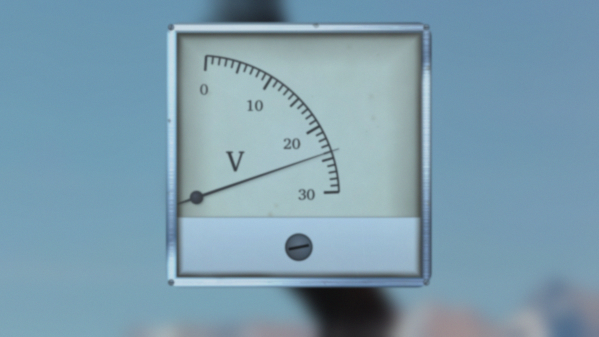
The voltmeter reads 24; V
